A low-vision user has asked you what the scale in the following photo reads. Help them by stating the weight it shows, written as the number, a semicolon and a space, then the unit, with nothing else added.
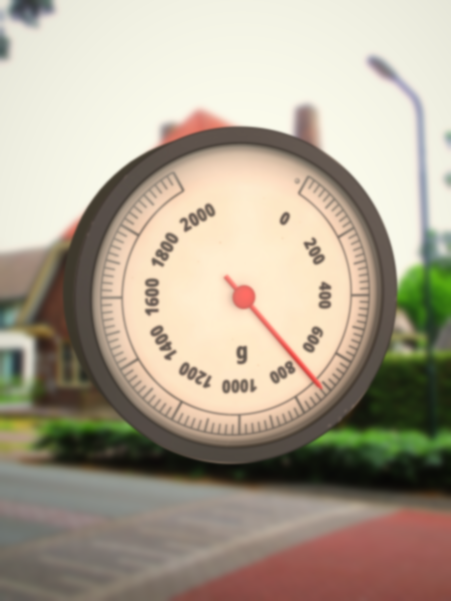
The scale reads 720; g
